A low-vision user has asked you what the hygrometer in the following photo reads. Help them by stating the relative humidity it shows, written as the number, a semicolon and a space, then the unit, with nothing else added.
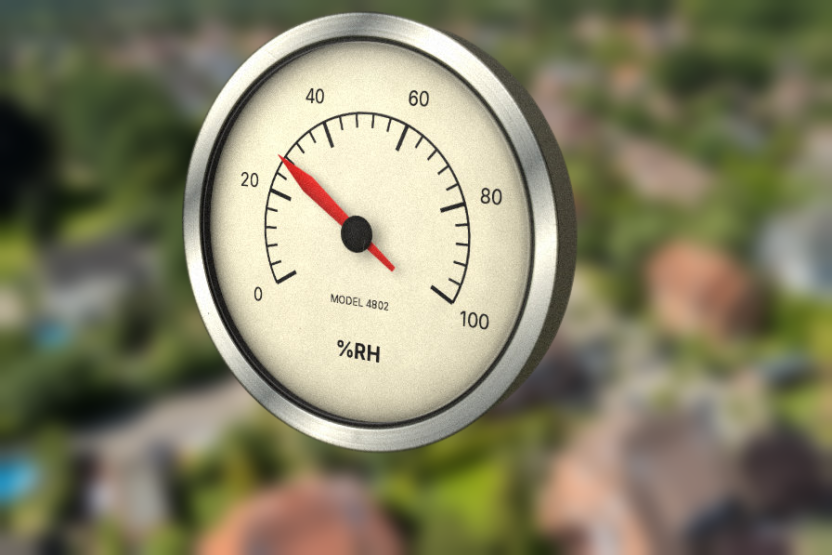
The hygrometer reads 28; %
